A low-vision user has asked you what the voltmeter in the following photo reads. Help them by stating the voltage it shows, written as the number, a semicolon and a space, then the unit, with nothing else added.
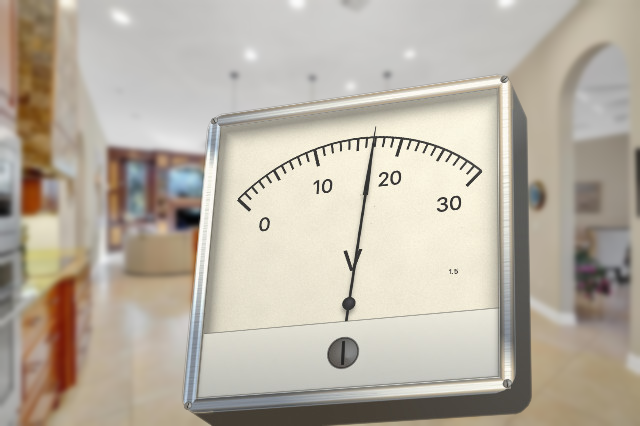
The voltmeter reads 17; V
